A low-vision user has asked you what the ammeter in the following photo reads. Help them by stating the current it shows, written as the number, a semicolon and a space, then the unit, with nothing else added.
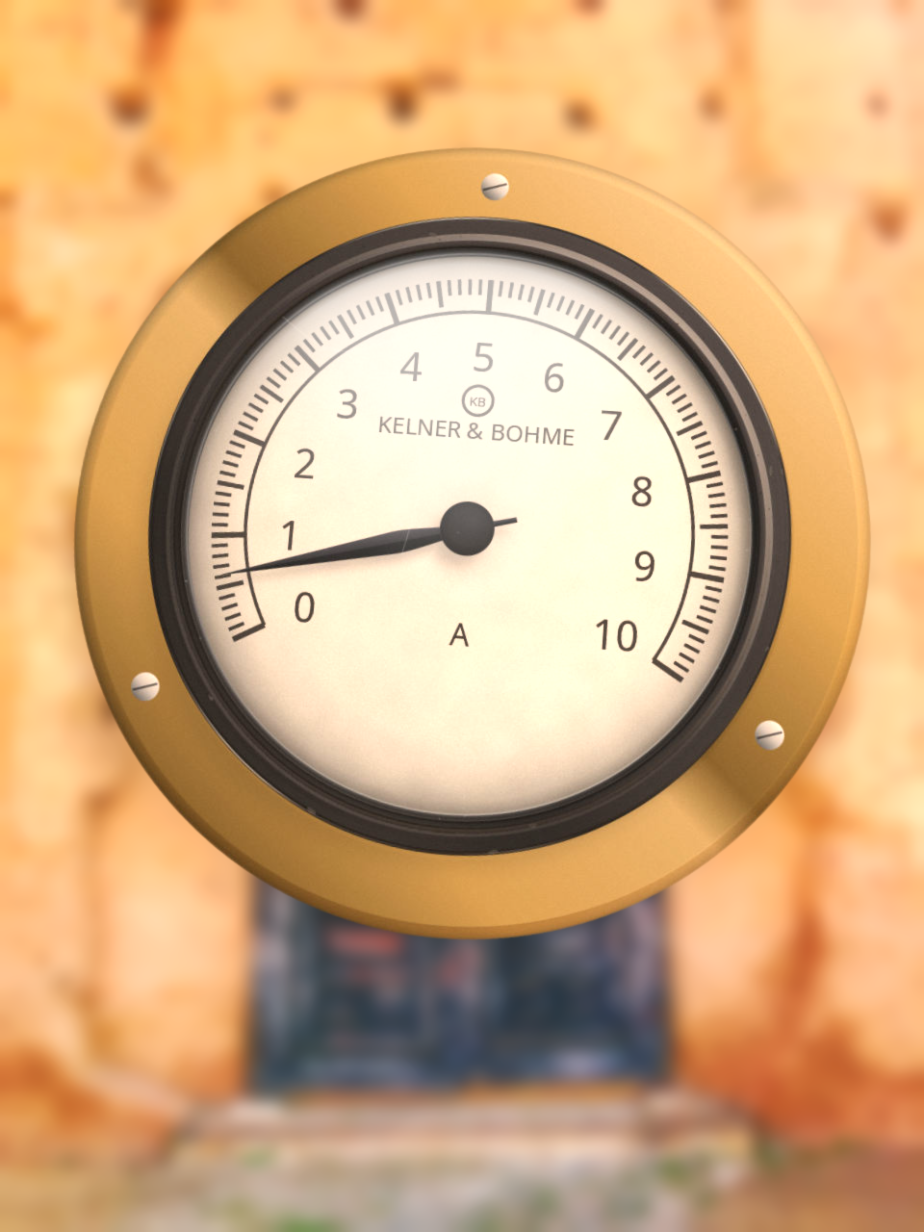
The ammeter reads 0.6; A
